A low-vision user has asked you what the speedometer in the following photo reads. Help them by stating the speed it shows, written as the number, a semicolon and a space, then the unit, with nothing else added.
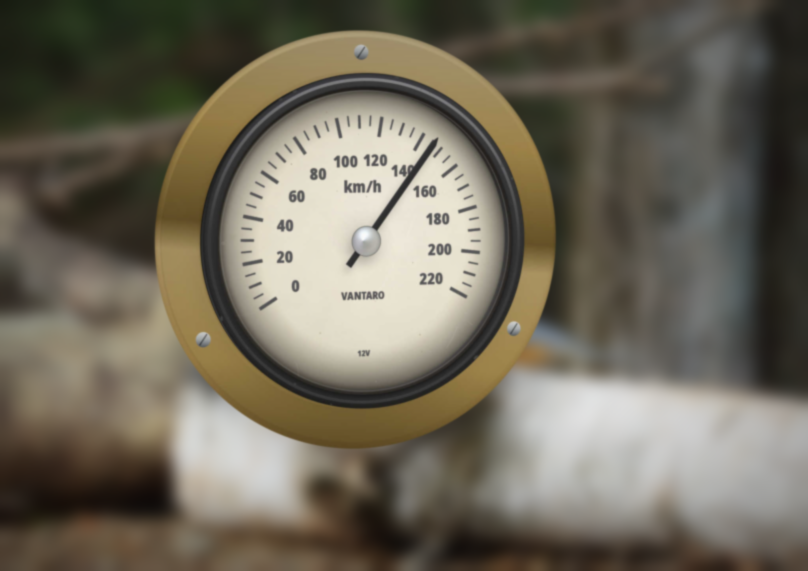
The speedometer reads 145; km/h
